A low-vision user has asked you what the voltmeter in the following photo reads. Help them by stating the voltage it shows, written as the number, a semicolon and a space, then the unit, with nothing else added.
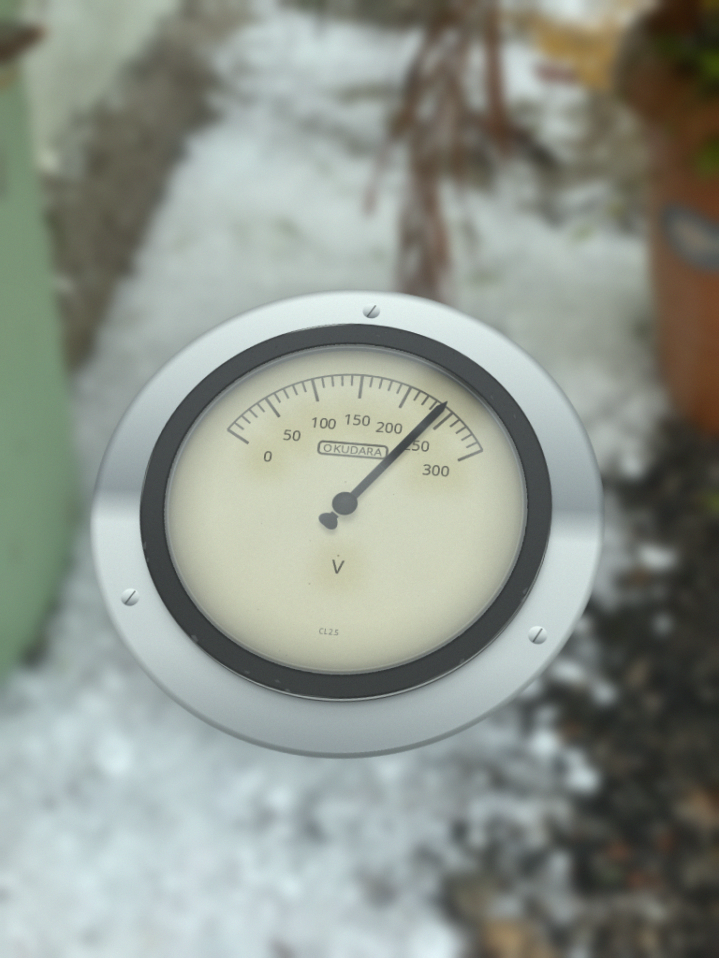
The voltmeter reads 240; V
